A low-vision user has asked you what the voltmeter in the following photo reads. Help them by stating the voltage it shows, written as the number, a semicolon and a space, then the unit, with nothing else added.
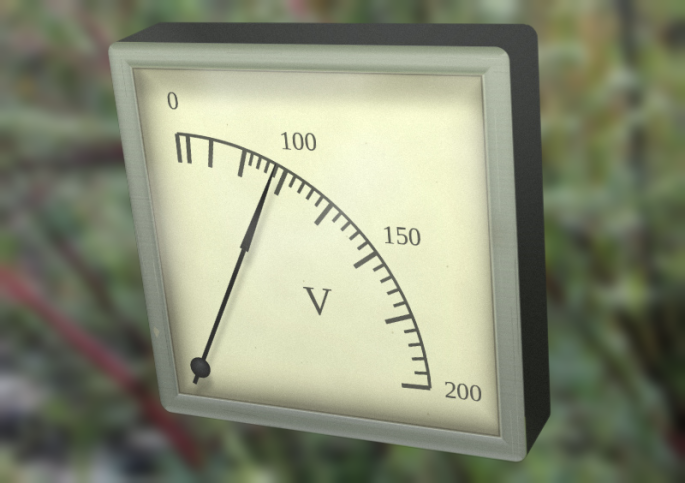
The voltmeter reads 95; V
